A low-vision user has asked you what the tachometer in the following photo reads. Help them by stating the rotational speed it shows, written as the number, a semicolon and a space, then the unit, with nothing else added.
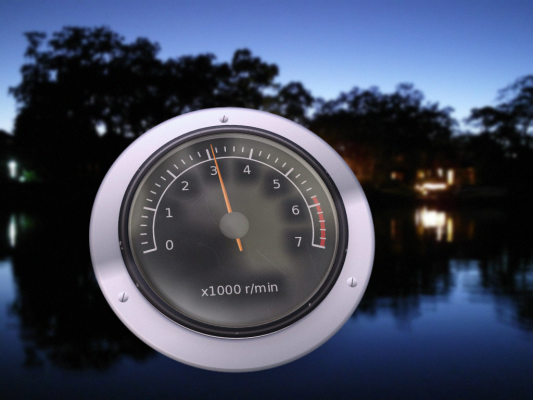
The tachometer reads 3100; rpm
